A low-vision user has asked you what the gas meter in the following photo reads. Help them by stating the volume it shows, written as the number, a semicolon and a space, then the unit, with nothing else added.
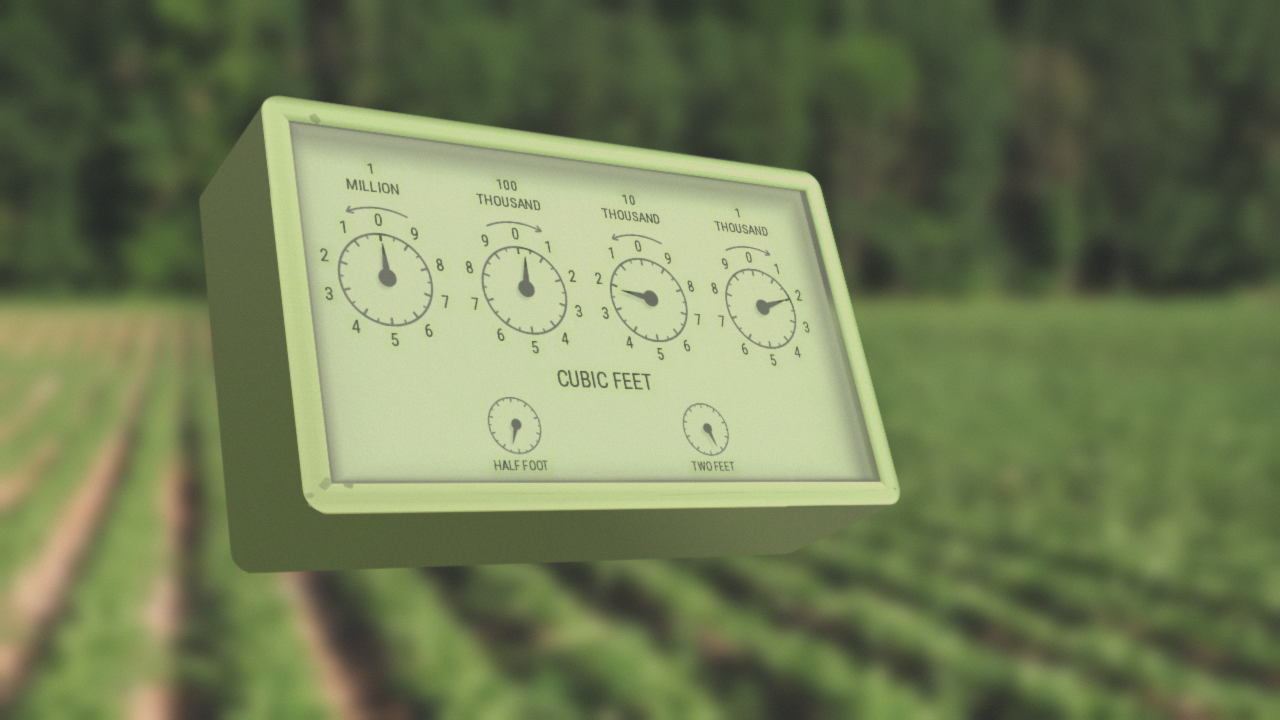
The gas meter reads 2200; ft³
